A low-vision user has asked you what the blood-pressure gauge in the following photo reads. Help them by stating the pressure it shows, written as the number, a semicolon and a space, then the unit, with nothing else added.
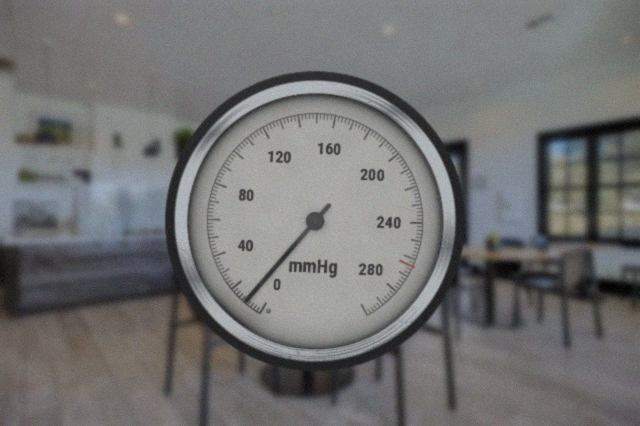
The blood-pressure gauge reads 10; mmHg
